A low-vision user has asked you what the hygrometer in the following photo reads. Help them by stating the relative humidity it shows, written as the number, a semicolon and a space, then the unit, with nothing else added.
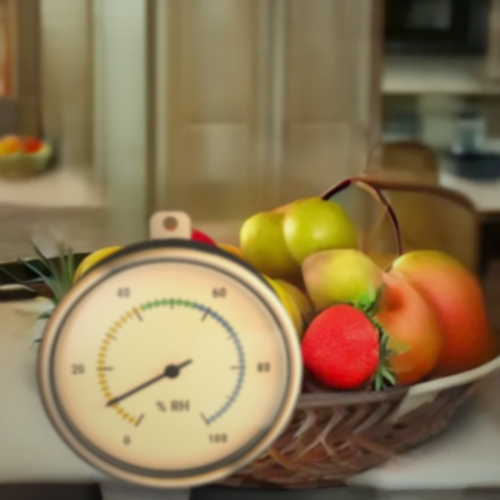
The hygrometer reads 10; %
